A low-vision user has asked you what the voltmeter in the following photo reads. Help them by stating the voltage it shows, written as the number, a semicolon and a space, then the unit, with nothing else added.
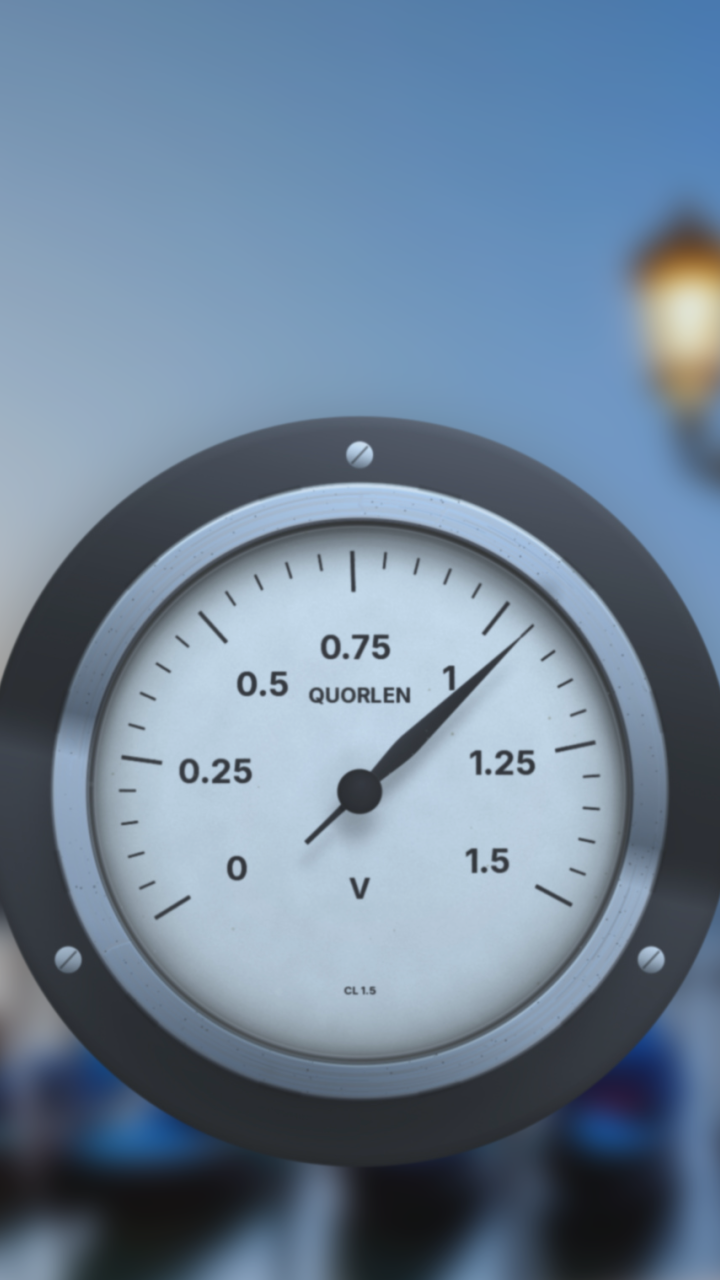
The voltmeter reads 1.05; V
